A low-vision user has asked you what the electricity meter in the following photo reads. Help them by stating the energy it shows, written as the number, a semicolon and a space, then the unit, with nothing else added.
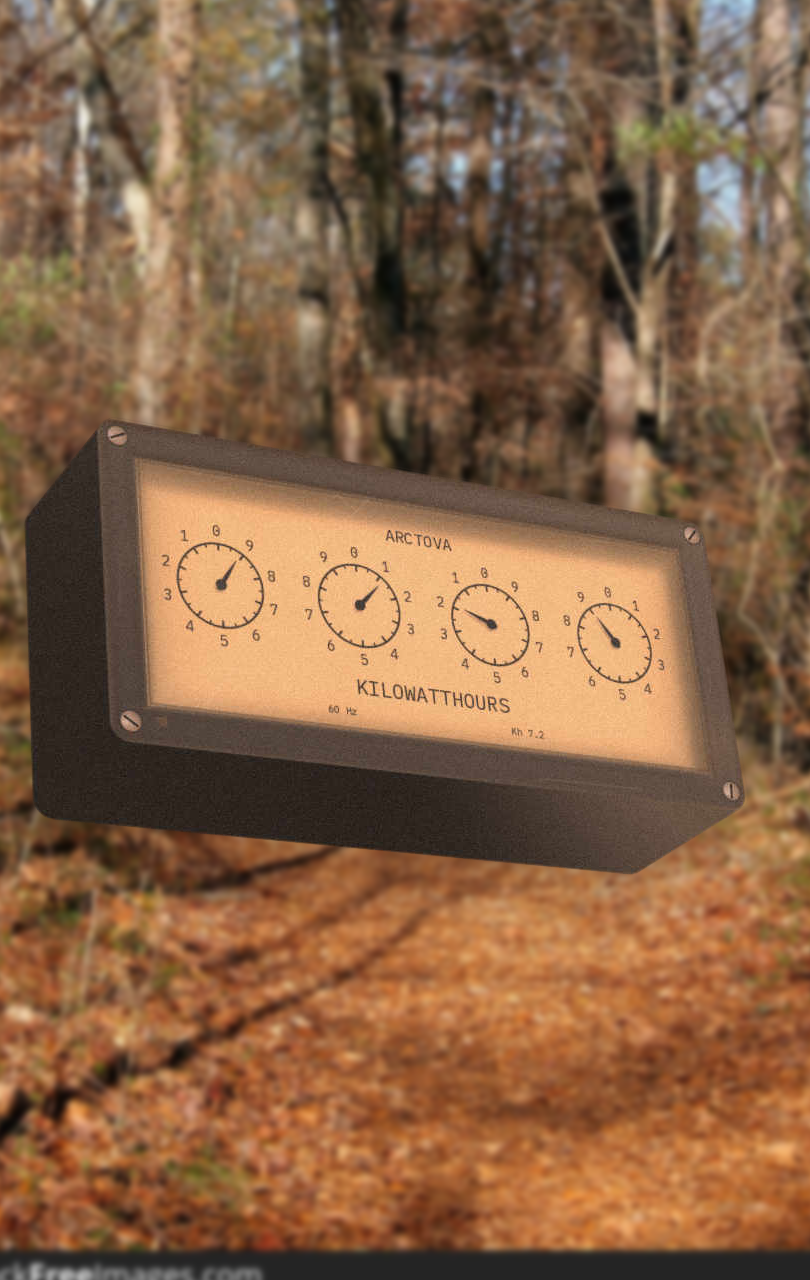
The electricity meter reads 9119; kWh
